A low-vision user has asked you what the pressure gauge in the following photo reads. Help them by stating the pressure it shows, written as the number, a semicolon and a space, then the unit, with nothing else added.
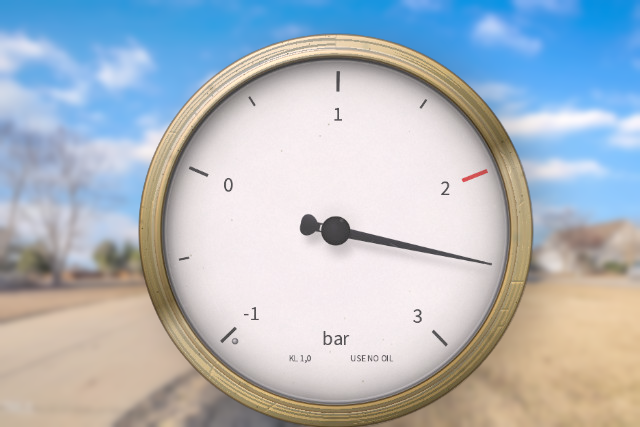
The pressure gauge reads 2.5; bar
